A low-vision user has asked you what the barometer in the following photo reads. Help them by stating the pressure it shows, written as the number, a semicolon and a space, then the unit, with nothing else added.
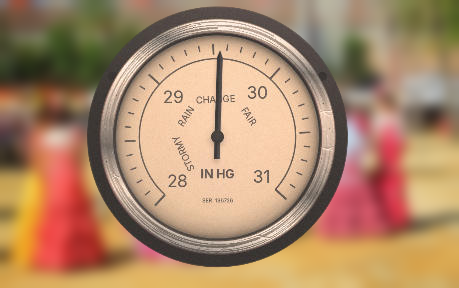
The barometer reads 29.55; inHg
